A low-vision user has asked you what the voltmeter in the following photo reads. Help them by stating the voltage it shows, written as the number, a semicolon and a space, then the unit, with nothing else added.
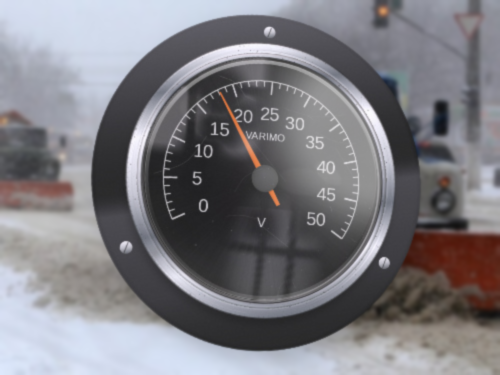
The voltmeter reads 18; V
